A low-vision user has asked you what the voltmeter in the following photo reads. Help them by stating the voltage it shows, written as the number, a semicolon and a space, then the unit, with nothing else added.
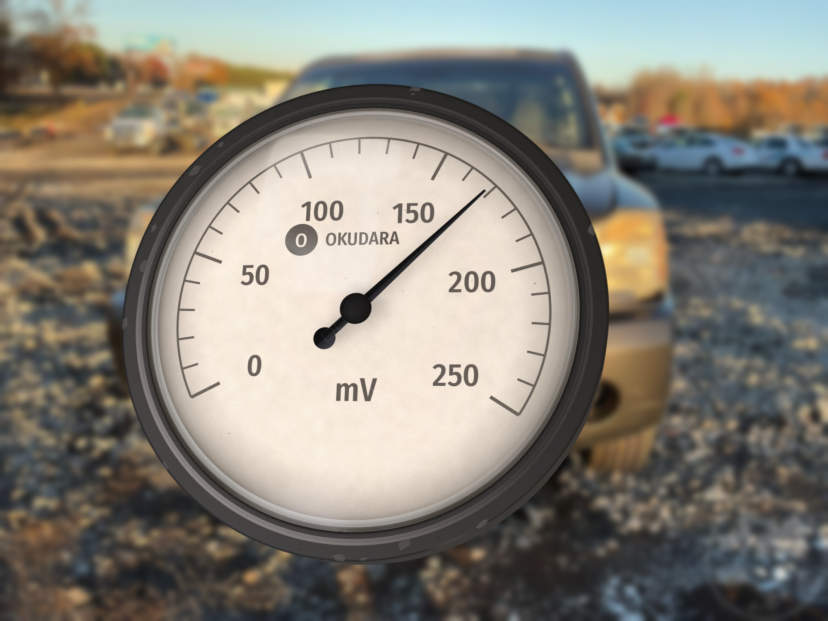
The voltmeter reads 170; mV
